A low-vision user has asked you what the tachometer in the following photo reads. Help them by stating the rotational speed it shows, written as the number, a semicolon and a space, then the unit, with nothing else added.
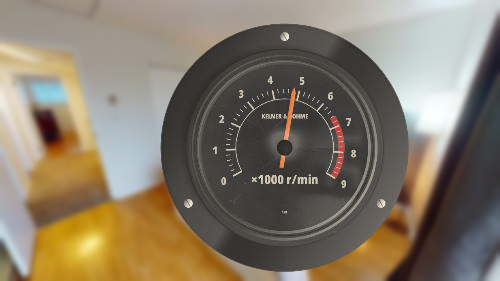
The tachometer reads 4800; rpm
